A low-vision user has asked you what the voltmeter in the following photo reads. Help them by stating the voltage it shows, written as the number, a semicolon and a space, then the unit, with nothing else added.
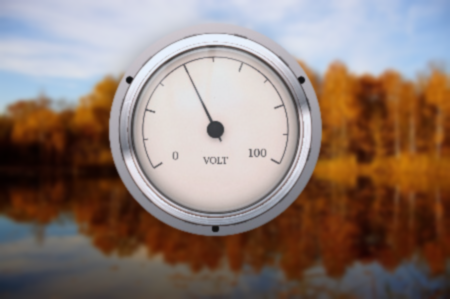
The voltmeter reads 40; V
